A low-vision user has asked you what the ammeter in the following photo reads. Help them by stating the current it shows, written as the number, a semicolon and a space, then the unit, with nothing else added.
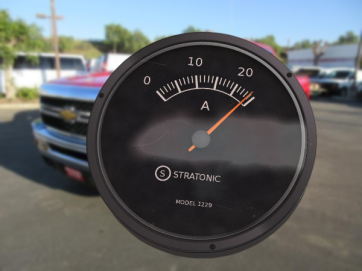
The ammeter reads 24; A
